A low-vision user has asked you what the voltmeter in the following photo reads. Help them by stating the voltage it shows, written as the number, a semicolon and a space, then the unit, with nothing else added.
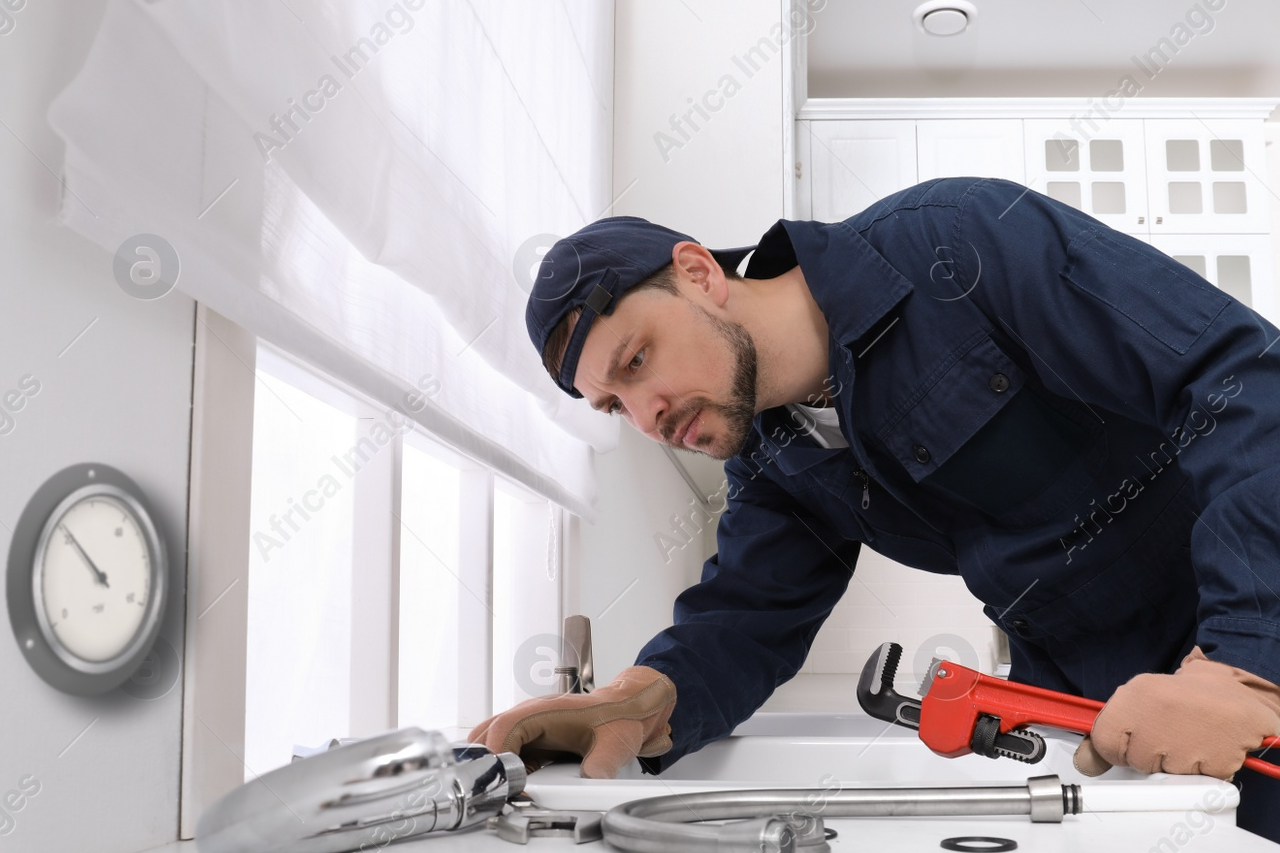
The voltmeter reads 20; mV
